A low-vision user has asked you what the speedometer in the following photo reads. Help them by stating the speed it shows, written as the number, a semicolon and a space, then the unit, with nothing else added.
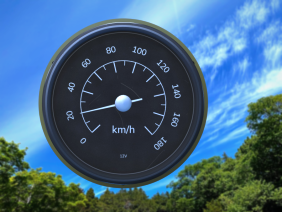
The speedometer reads 20; km/h
